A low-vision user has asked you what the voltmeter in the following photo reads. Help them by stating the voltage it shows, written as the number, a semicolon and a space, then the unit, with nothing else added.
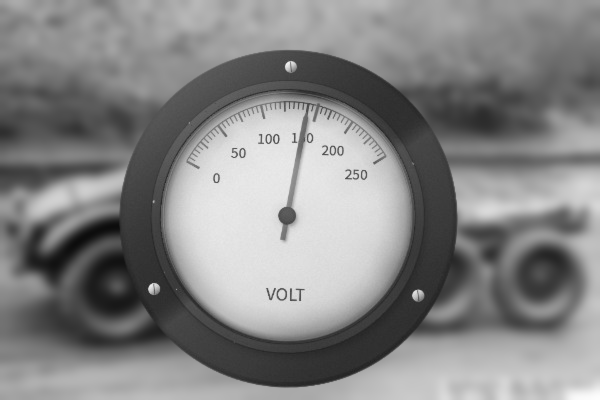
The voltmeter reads 150; V
